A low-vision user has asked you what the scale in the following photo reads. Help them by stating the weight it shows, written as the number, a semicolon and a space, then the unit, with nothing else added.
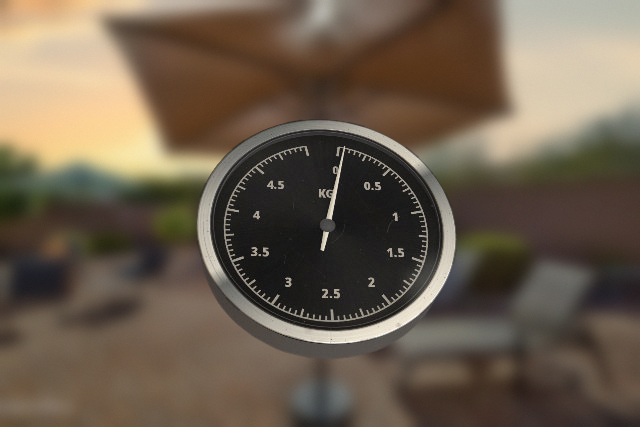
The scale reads 0.05; kg
